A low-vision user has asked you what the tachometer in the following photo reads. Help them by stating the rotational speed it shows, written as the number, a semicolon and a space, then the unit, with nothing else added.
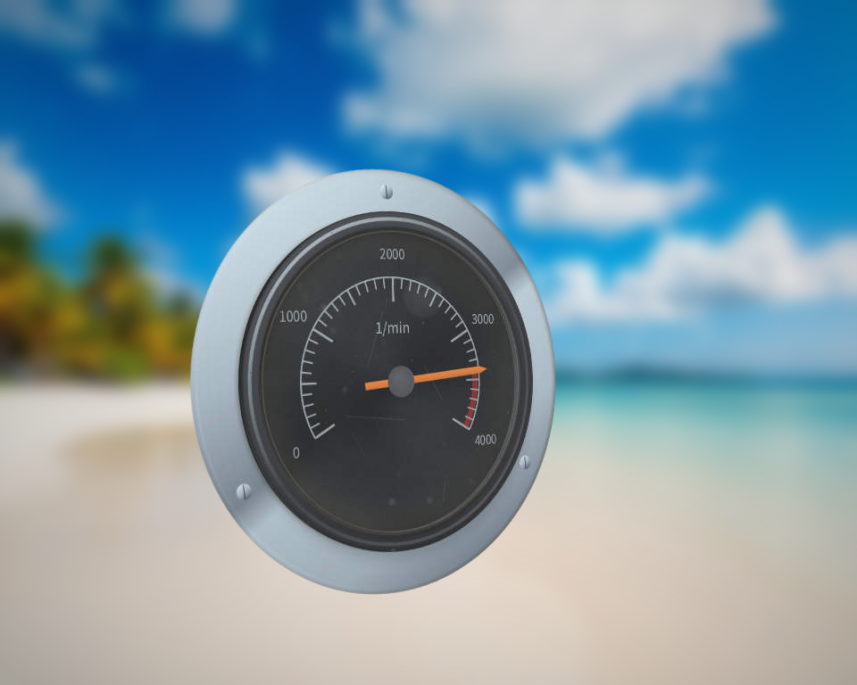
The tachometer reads 3400; rpm
